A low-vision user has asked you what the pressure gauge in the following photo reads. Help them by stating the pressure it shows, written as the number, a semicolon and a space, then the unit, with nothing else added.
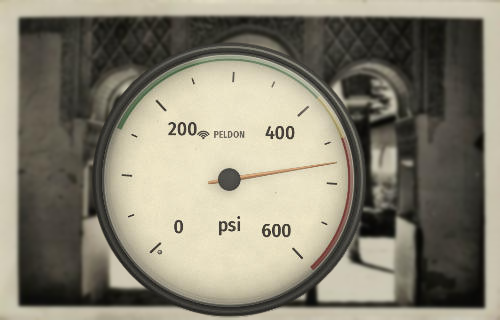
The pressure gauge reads 475; psi
